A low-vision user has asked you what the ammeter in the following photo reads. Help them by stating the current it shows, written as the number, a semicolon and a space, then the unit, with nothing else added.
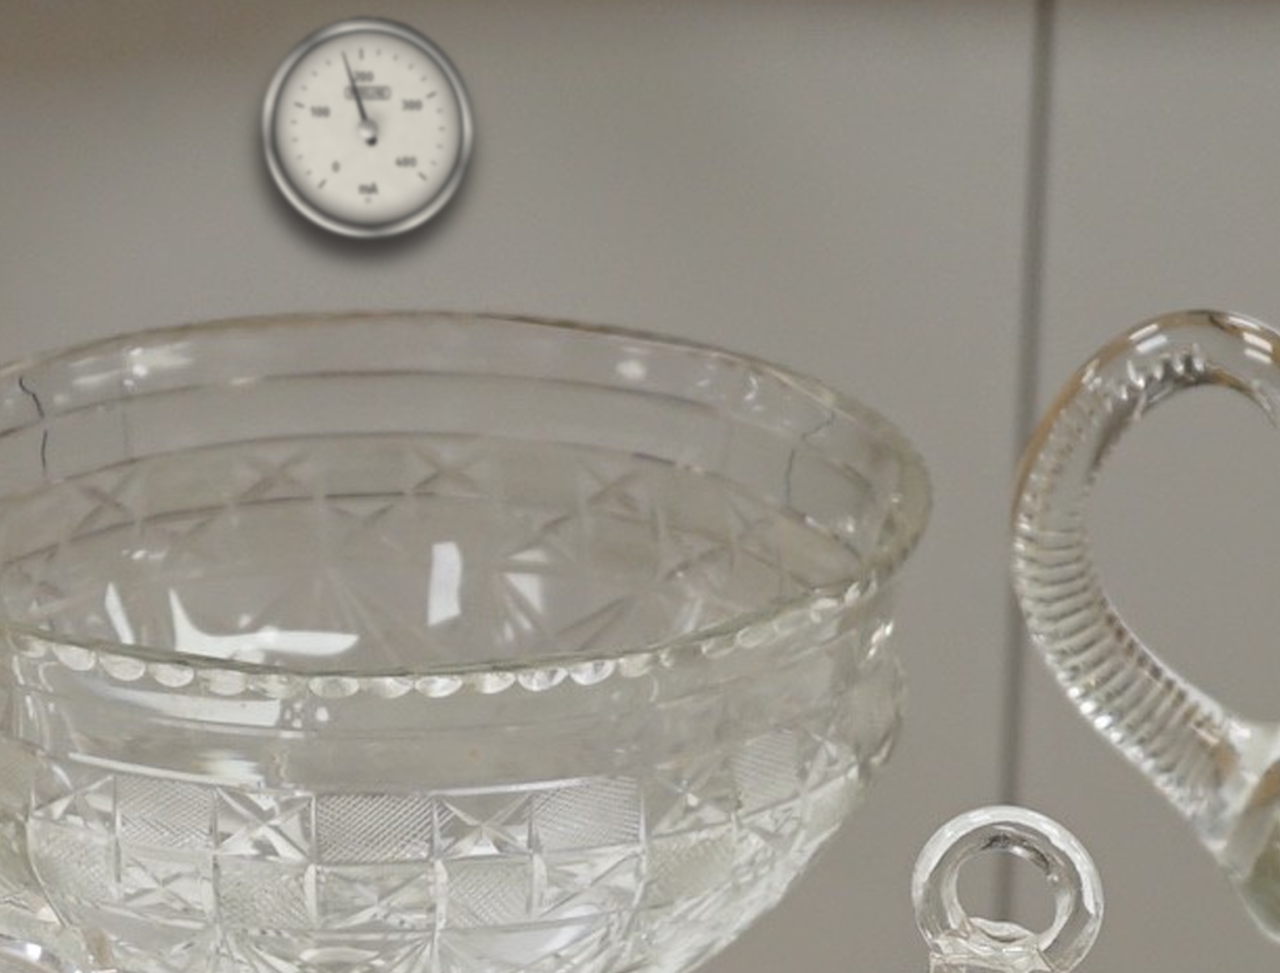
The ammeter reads 180; mA
